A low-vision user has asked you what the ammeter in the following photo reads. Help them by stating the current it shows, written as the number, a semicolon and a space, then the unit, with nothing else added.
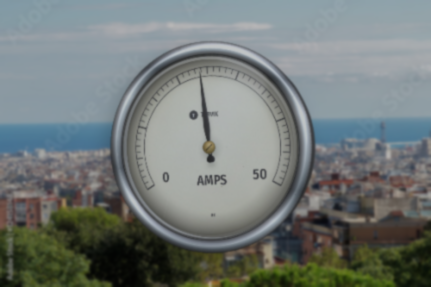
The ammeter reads 24; A
